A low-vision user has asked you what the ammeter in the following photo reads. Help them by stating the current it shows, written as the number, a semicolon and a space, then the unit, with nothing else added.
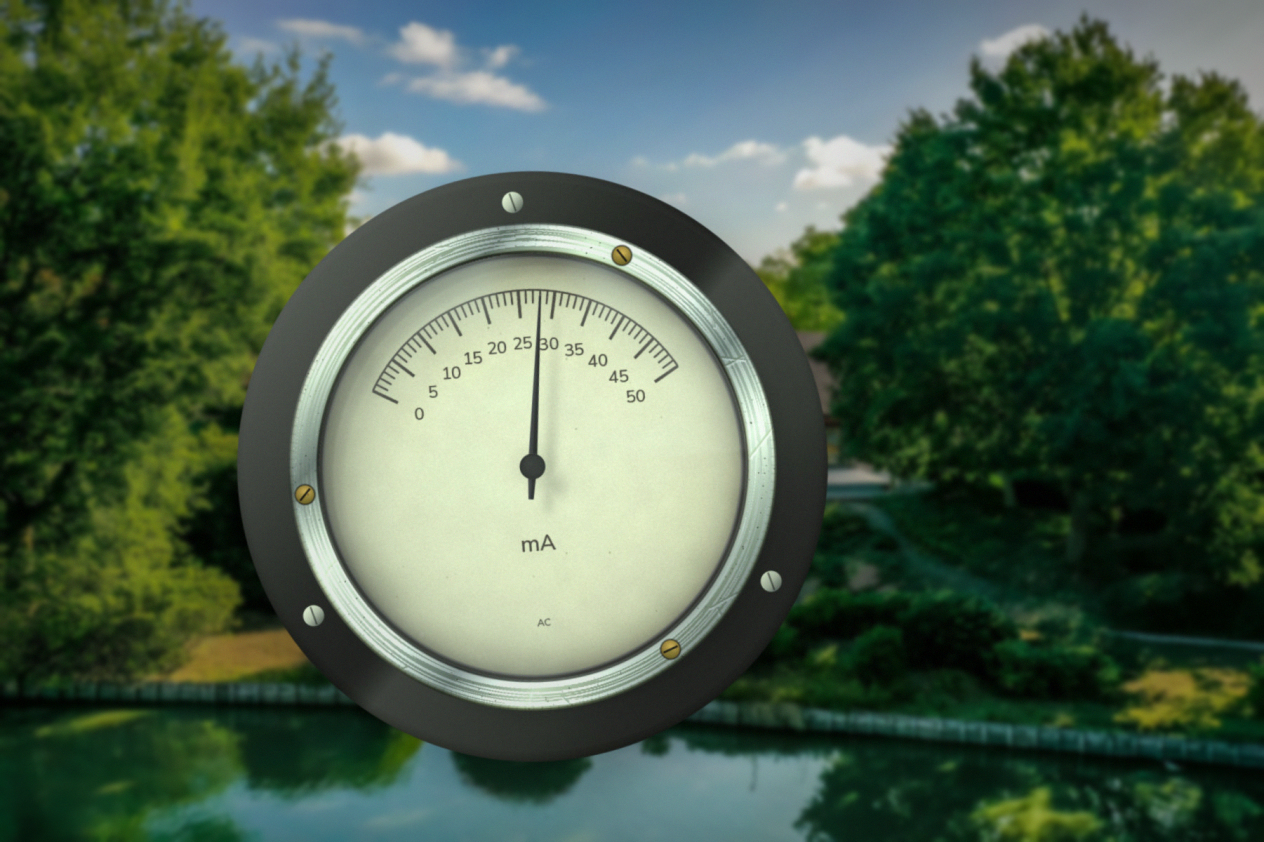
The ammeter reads 28; mA
